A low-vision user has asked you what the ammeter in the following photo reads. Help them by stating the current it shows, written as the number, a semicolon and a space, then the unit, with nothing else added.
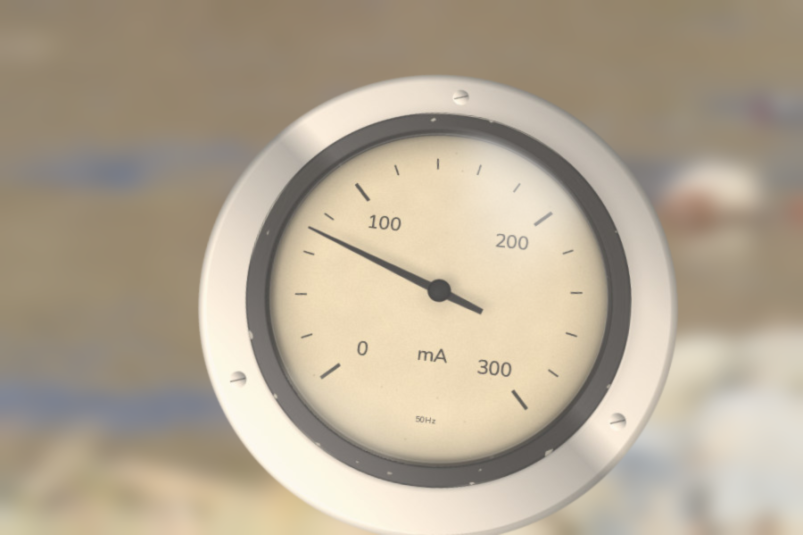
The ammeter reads 70; mA
